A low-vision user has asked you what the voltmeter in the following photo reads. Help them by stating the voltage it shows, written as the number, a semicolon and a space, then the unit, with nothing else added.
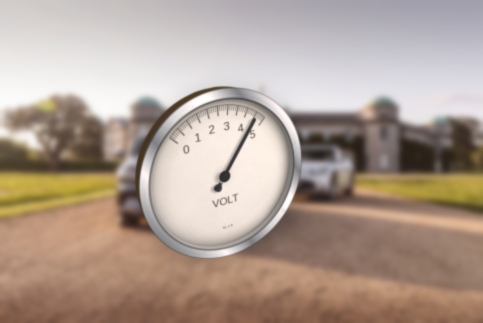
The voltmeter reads 4.5; V
